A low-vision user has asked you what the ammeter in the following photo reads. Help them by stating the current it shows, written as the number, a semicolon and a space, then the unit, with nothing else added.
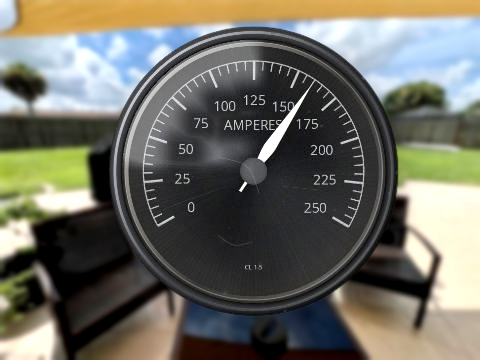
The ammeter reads 160; A
